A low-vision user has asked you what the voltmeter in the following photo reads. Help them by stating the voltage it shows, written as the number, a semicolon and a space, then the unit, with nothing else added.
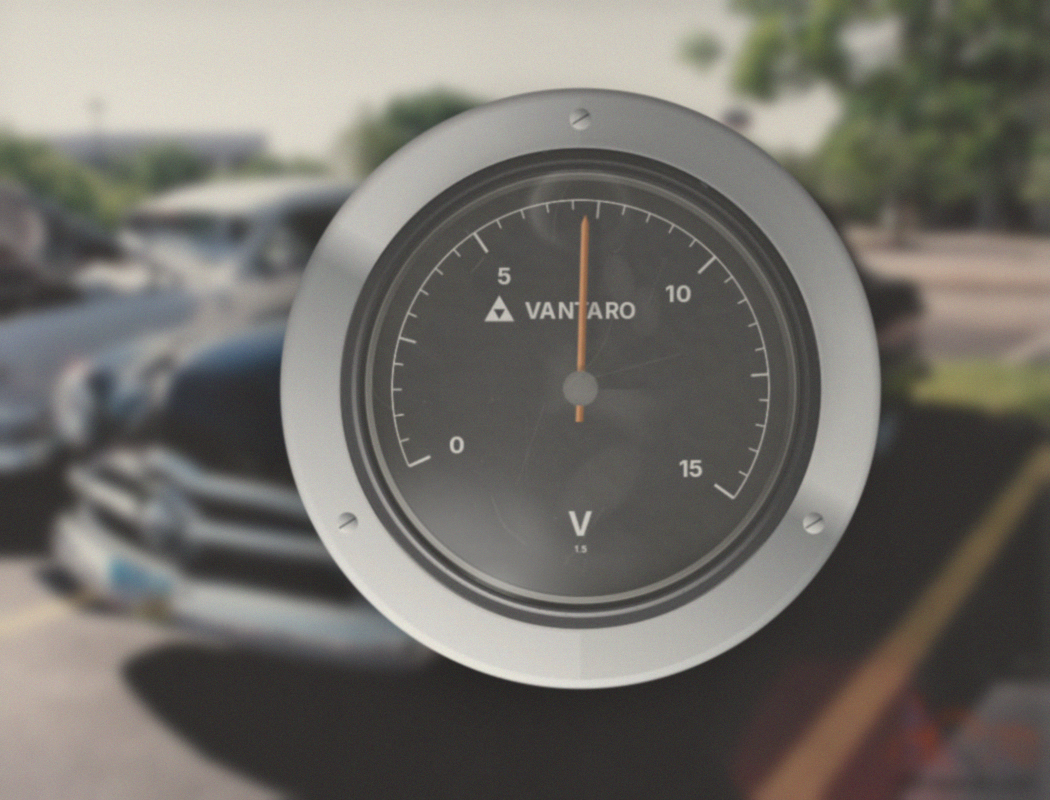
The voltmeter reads 7.25; V
